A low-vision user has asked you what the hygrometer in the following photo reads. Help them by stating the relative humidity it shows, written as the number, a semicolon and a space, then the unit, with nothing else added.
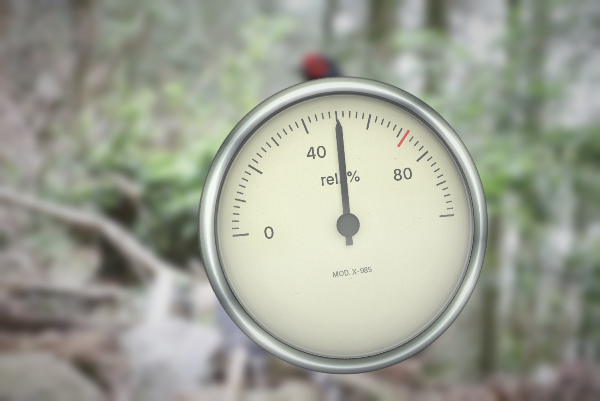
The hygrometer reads 50; %
